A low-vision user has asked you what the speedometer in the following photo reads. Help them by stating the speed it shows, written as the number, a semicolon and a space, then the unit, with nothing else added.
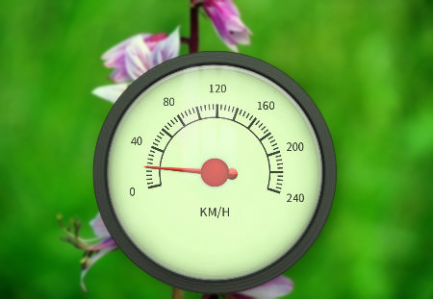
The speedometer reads 20; km/h
